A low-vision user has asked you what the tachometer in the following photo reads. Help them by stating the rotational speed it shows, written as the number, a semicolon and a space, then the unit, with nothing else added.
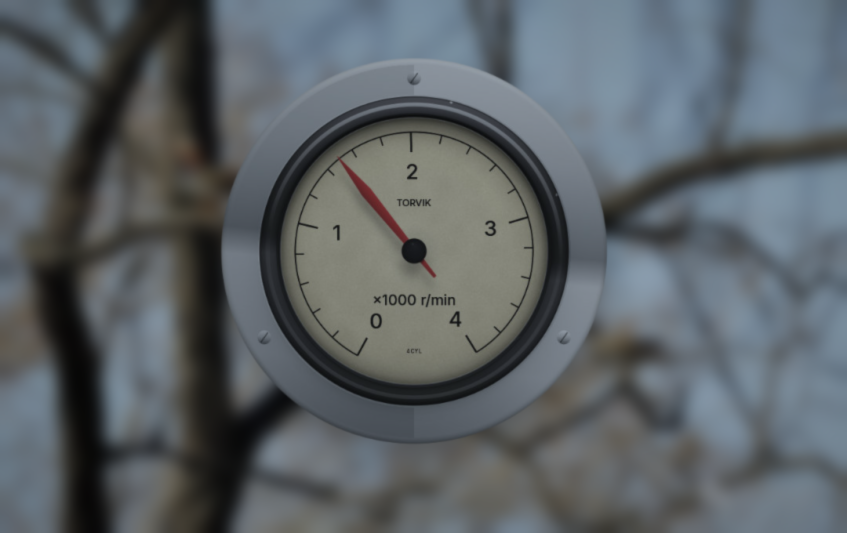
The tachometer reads 1500; rpm
